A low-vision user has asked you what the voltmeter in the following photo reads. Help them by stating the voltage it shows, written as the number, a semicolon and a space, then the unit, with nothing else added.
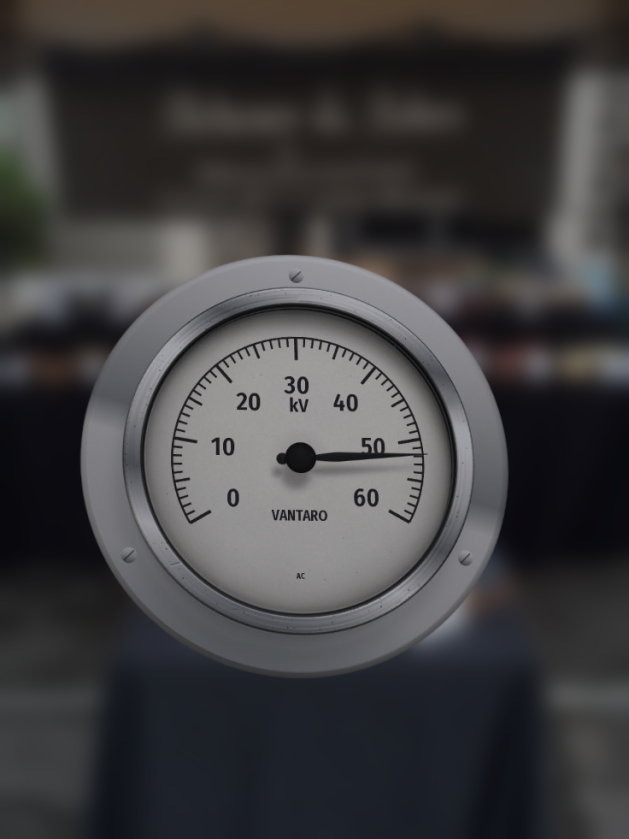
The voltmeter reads 52; kV
